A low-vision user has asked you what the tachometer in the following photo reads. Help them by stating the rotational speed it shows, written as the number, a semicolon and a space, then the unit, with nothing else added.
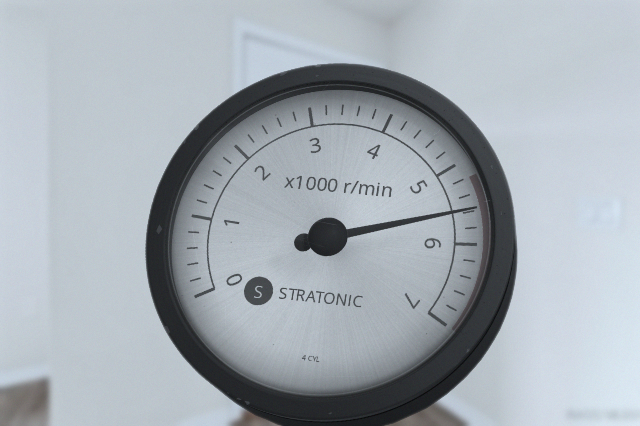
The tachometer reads 5600; rpm
